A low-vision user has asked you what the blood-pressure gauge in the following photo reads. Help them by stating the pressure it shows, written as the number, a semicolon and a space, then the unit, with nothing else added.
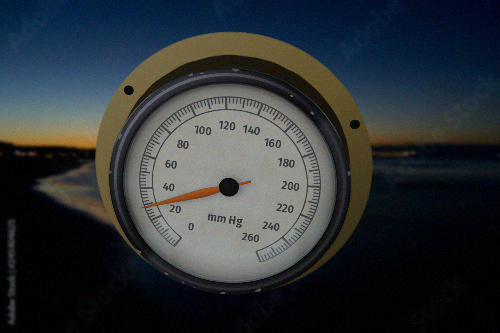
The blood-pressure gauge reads 30; mmHg
